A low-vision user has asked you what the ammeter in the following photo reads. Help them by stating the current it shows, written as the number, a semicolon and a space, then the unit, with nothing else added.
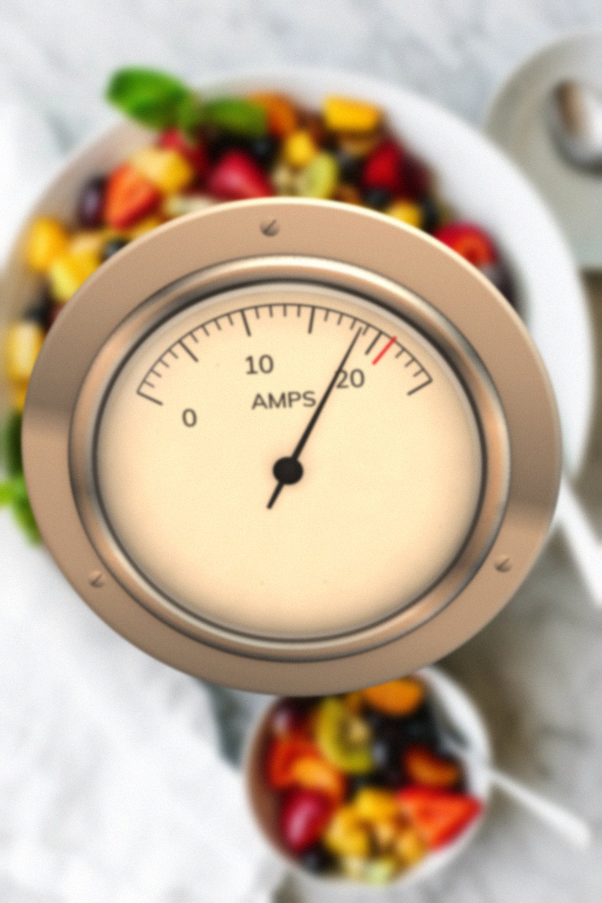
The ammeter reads 18.5; A
